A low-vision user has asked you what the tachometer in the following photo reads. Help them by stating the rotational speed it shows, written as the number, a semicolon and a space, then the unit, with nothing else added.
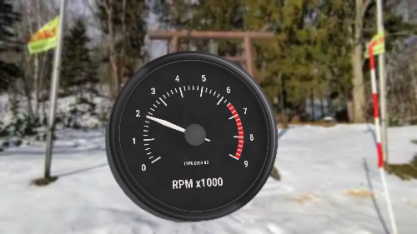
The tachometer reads 2000; rpm
